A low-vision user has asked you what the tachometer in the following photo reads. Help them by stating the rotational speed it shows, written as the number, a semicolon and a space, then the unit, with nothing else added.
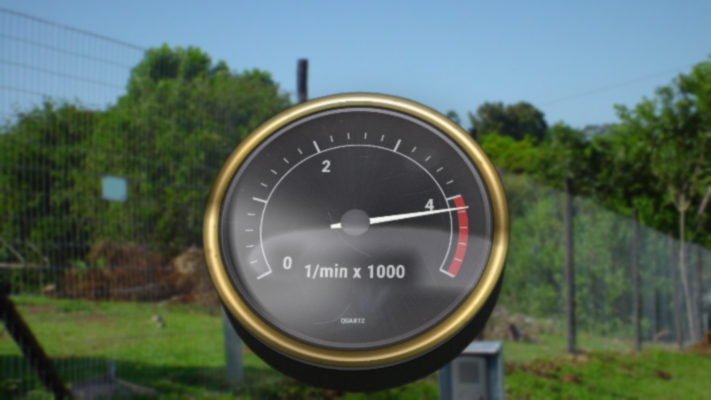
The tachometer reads 4200; rpm
